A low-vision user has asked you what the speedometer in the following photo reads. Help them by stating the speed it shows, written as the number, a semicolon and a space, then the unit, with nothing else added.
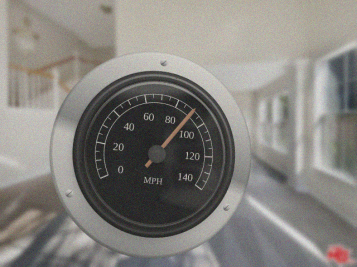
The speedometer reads 90; mph
